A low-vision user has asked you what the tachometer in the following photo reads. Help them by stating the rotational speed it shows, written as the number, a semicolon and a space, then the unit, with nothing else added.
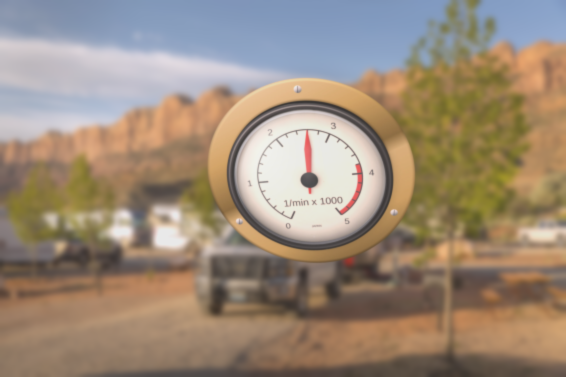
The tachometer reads 2600; rpm
